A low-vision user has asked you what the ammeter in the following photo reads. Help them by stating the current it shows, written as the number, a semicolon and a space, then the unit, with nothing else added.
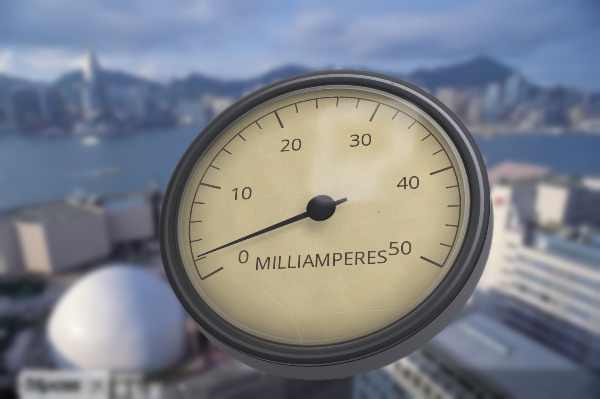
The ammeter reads 2; mA
